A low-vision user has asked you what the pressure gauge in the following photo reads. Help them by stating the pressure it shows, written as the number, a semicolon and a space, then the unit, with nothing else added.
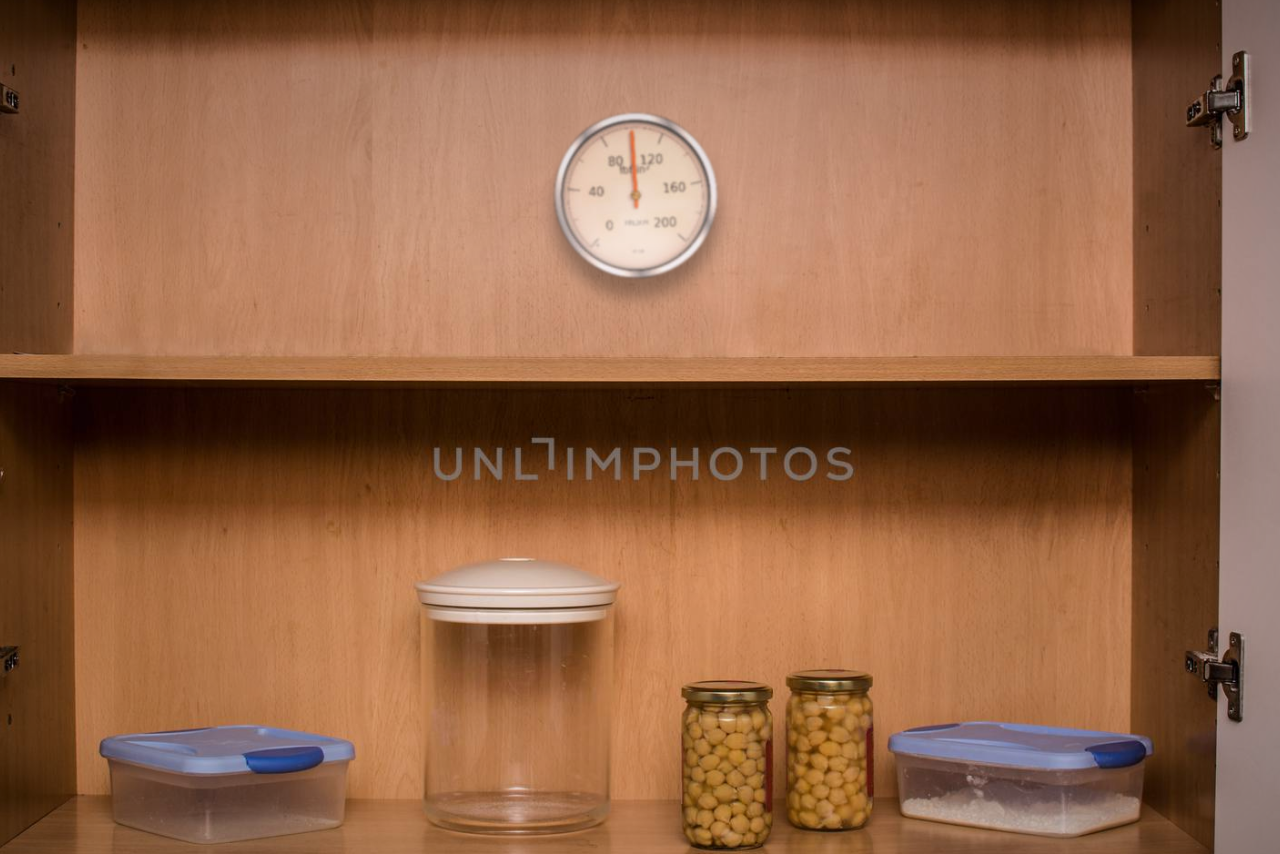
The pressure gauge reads 100; psi
